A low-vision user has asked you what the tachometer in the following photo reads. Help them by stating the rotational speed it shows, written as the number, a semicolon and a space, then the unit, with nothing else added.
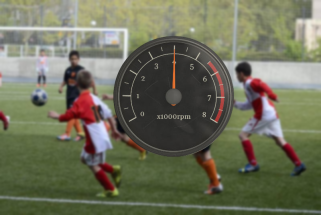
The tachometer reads 4000; rpm
